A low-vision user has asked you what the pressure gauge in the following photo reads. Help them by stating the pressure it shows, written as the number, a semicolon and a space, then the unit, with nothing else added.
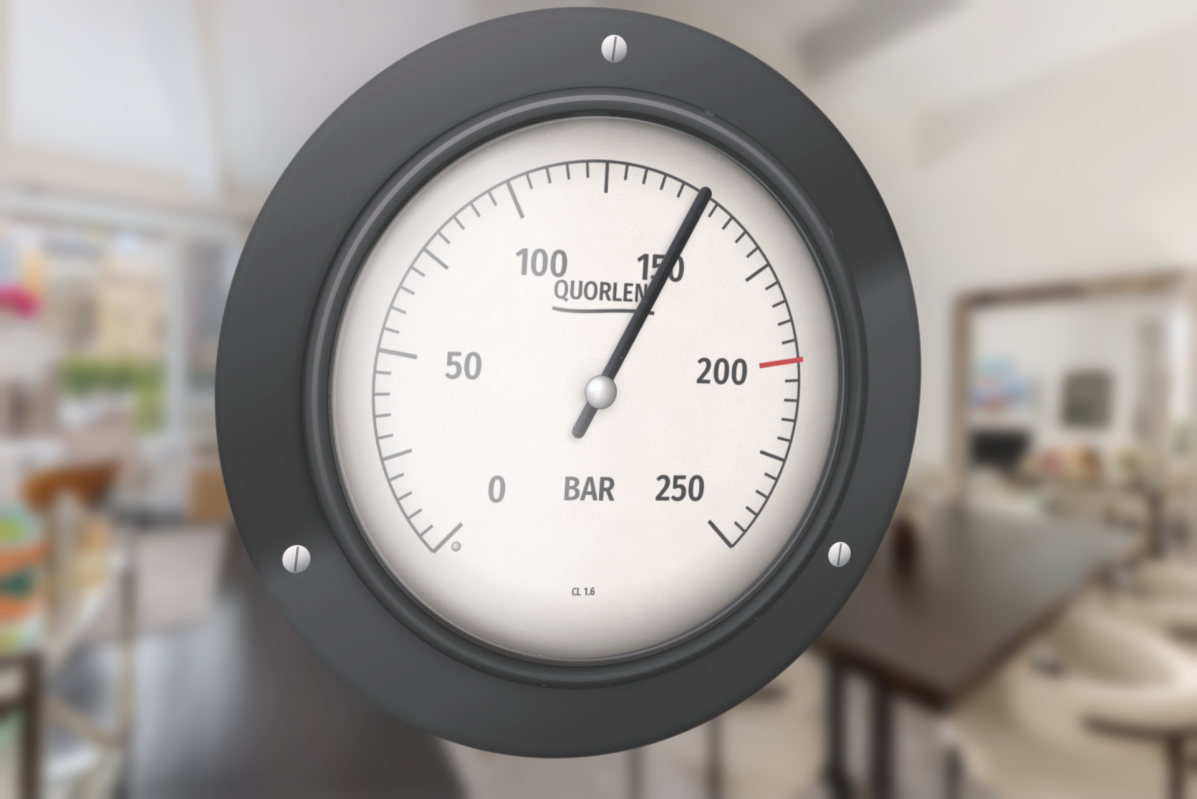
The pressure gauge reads 150; bar
